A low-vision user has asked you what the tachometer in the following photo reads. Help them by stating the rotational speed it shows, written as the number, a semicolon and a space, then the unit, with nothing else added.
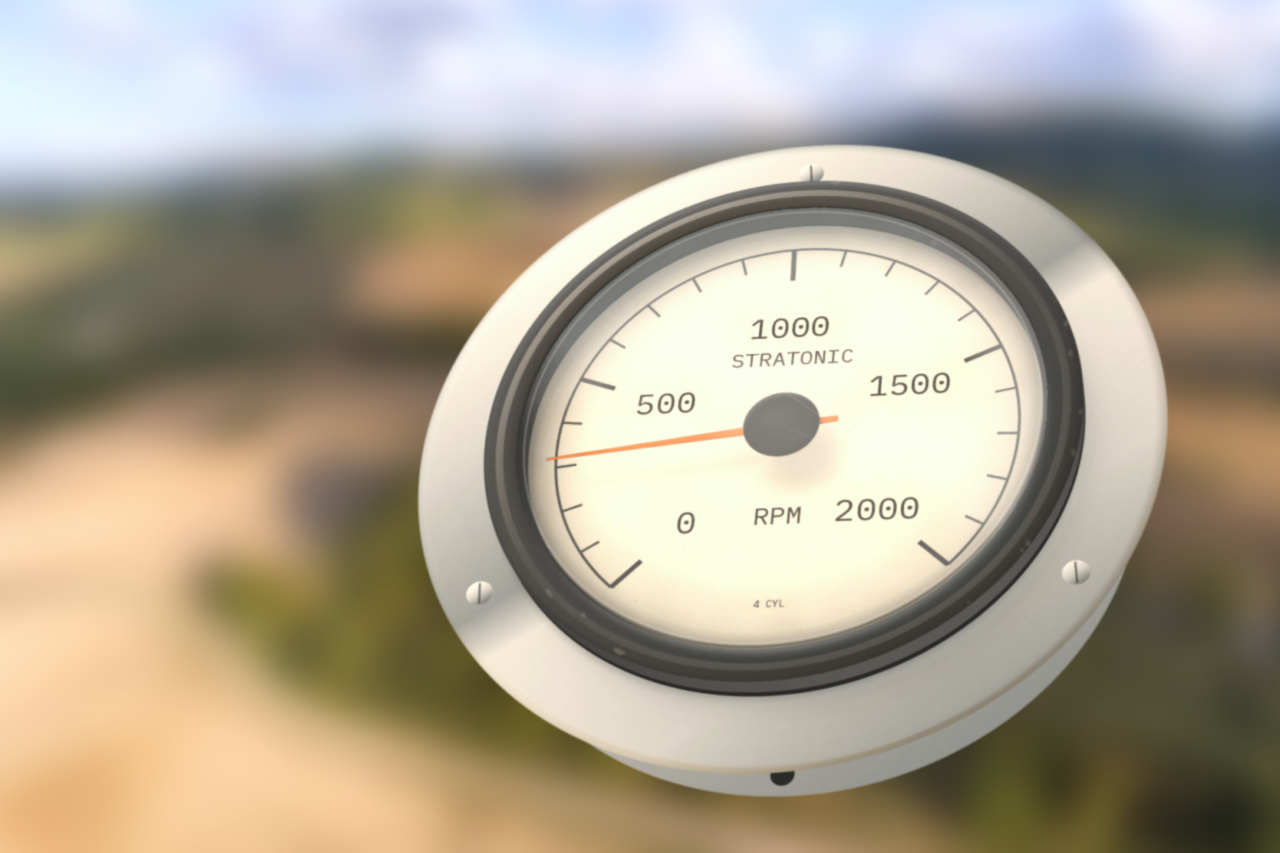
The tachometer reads 300; rpm
